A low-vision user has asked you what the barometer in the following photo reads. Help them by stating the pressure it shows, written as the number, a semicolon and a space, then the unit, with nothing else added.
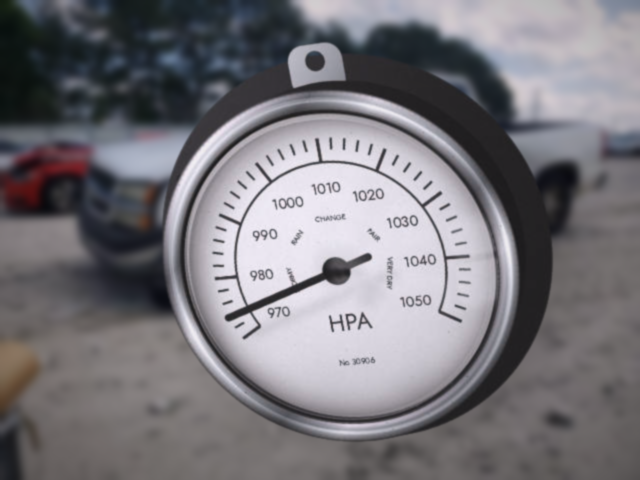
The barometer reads 974; hPa
